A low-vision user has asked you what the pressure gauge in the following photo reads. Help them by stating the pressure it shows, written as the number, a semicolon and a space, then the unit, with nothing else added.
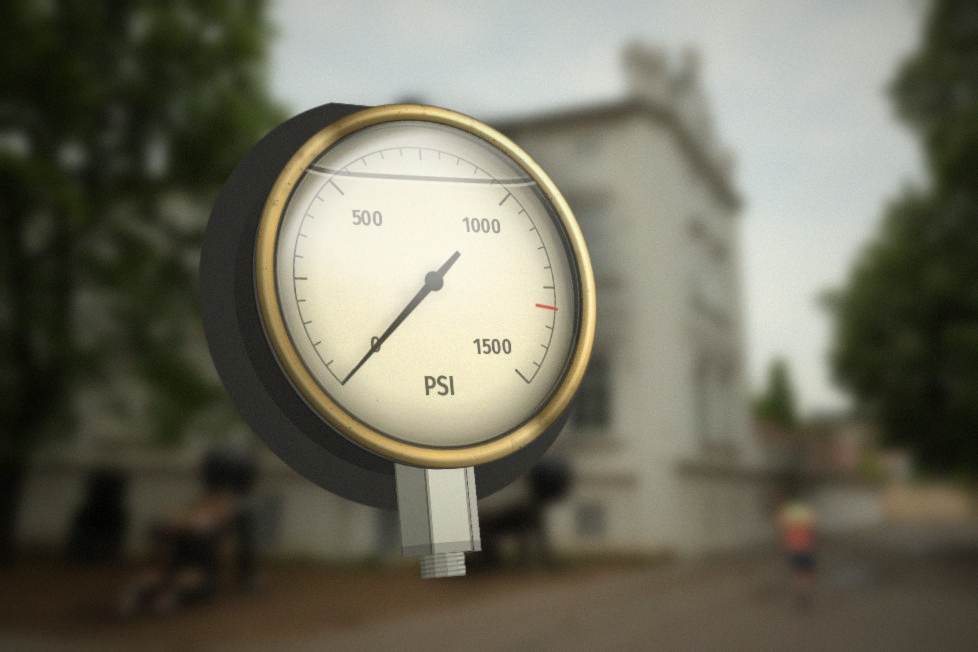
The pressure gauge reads 0; psi
